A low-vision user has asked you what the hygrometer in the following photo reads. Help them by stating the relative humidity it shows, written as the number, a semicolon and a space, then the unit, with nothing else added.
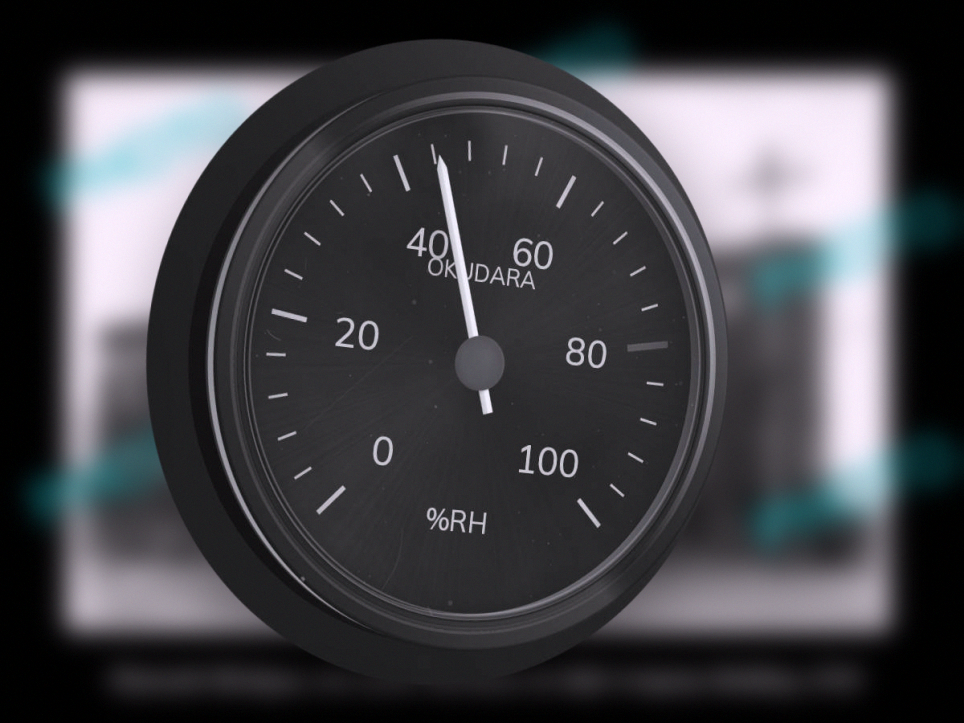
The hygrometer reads 44; %
